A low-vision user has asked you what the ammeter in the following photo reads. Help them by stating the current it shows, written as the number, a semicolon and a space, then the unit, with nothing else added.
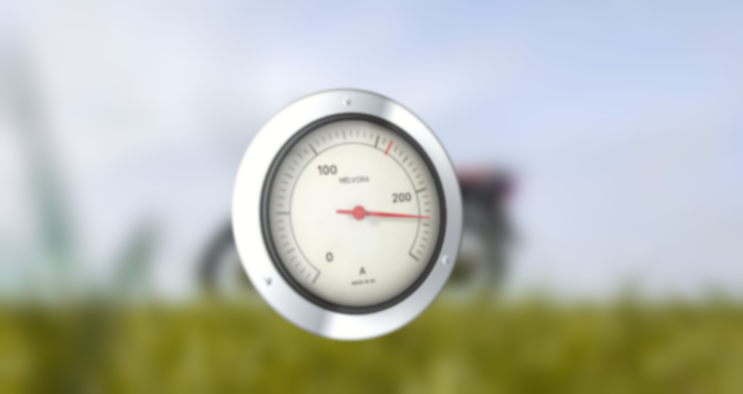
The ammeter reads 220; A
